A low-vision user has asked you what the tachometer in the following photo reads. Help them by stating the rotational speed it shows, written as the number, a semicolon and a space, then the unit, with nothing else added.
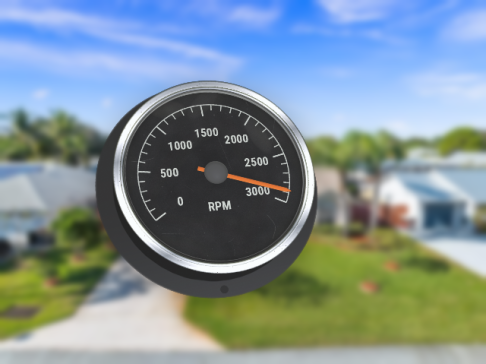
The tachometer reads 2900; rpm
